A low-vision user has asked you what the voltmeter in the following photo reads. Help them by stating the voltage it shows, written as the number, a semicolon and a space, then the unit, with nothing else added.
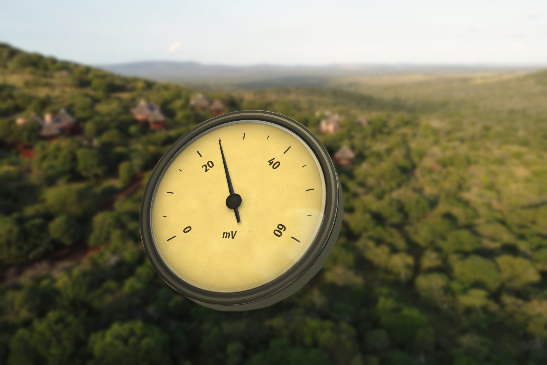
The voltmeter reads 25; mV
